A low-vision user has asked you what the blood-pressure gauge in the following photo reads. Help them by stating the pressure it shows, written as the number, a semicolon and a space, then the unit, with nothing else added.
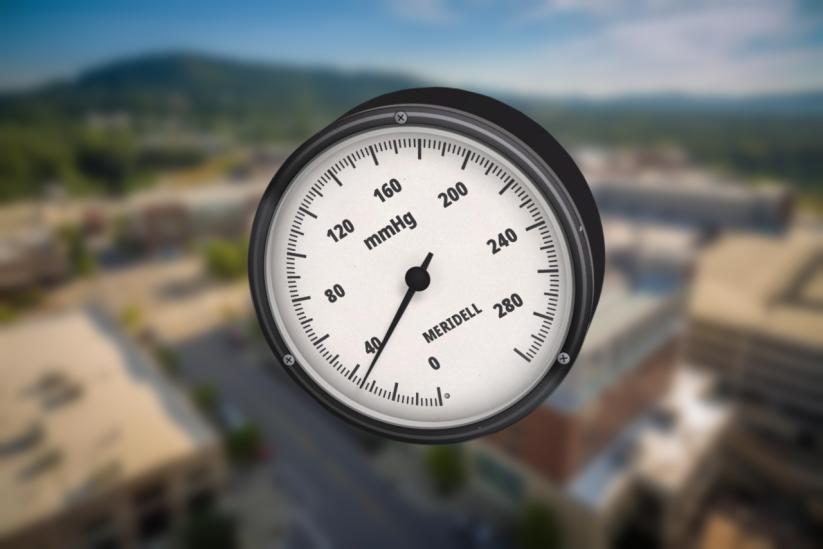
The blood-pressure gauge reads 34; mmHg
